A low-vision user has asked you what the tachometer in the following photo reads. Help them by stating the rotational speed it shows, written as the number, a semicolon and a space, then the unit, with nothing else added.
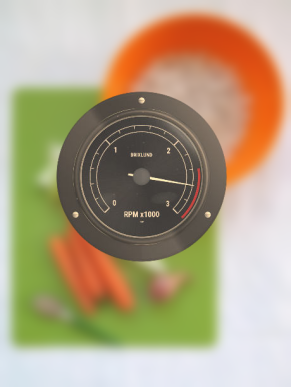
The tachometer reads 2600; rpm
